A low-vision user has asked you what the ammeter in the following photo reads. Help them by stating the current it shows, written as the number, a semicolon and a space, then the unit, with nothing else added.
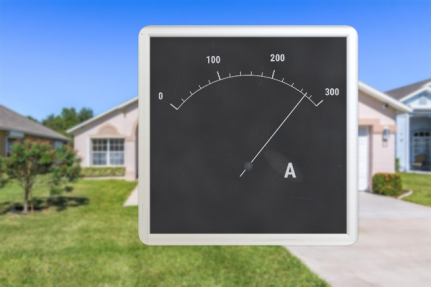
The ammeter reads 270; A
